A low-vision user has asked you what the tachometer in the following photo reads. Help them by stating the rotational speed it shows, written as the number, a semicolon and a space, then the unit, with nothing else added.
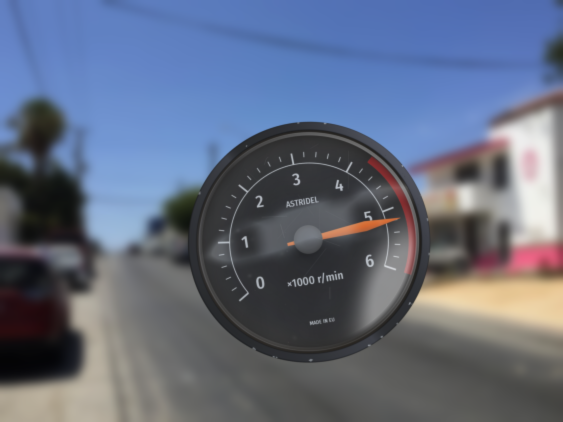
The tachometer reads 5200; rpm
